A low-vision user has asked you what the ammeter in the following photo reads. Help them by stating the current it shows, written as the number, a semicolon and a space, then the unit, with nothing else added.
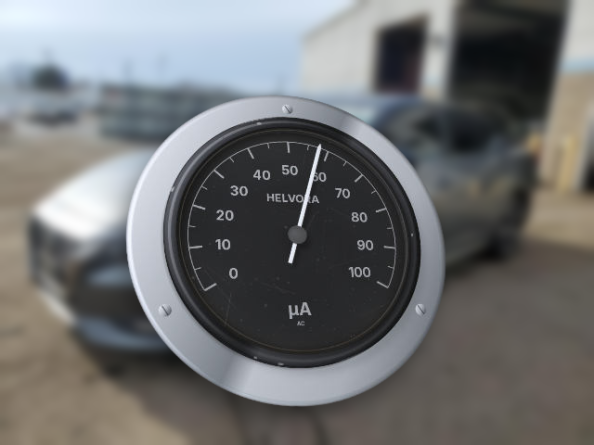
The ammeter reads 57.5; µA
